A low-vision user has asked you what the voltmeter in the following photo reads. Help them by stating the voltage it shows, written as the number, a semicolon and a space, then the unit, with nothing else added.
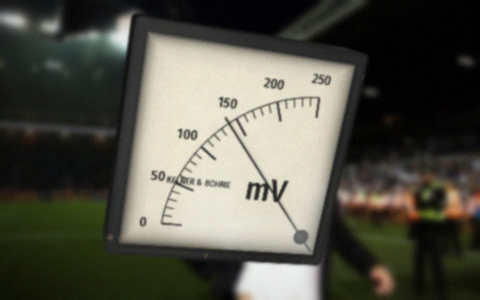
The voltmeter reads 140; mV
